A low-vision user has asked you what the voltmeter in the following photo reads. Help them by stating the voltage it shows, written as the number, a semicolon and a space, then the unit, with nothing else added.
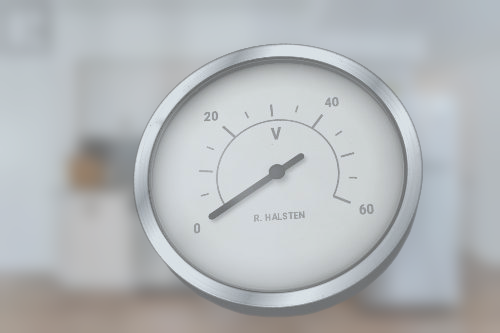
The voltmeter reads 0; V
